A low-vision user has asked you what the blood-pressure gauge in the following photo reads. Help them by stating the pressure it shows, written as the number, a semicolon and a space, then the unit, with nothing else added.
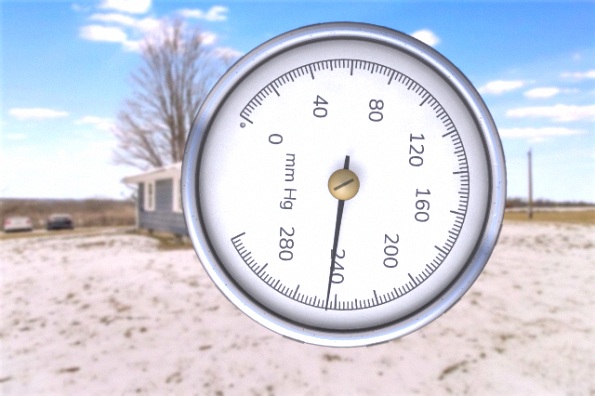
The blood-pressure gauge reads 244; mmHg
